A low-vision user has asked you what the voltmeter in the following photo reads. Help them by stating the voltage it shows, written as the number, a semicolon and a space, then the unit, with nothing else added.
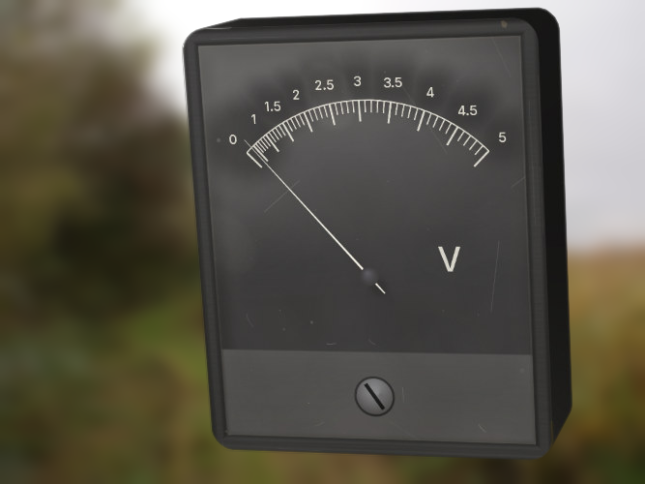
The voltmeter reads 0.5; V
